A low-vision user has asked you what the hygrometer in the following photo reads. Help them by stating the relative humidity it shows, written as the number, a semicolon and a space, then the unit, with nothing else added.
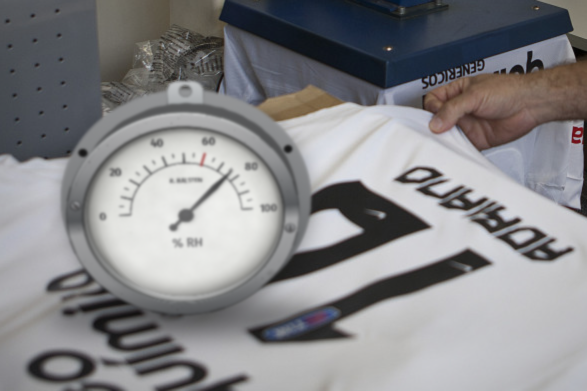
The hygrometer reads 75; %
